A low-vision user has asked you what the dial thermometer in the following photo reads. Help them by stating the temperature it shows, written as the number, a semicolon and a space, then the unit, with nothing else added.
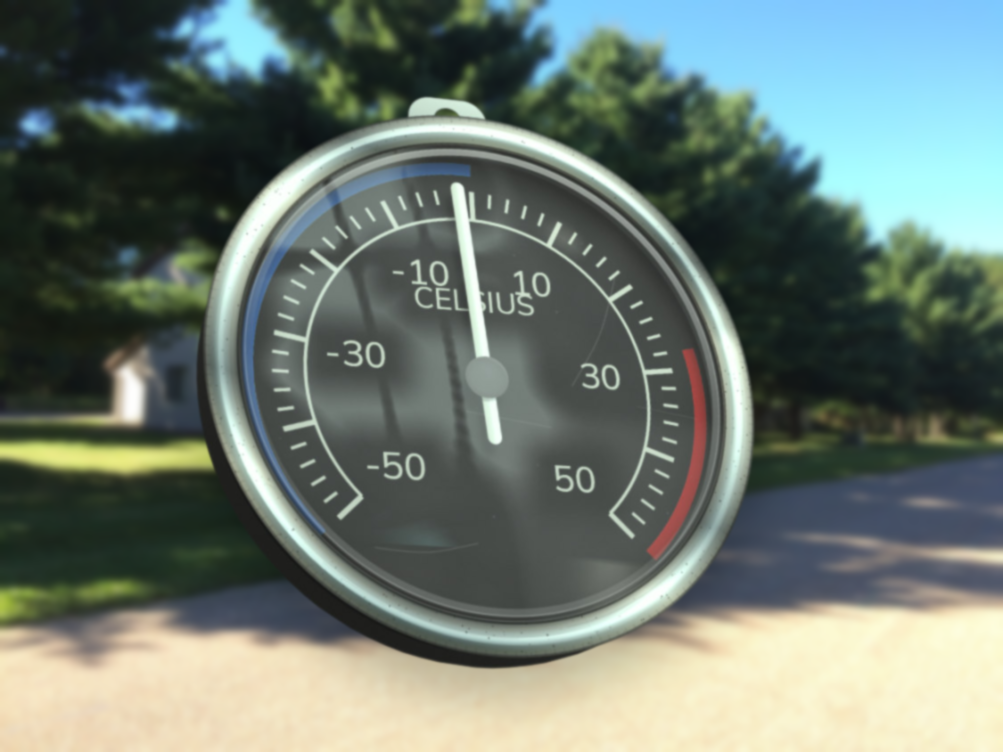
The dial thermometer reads -2; °C
